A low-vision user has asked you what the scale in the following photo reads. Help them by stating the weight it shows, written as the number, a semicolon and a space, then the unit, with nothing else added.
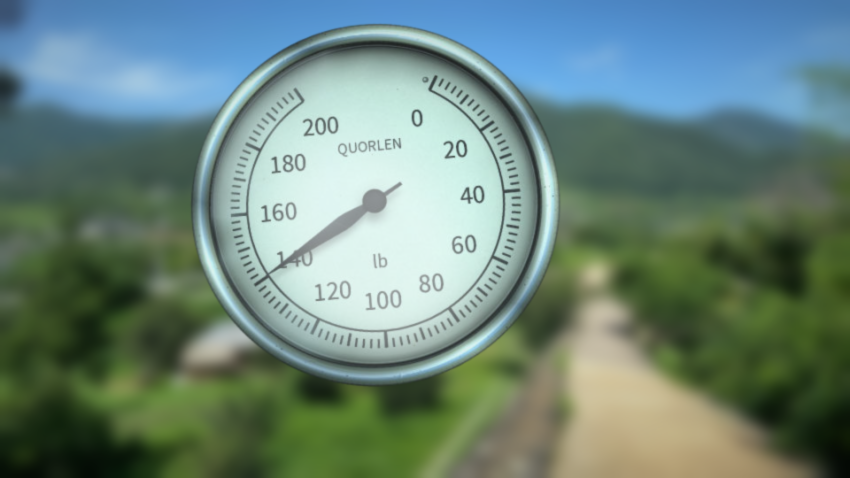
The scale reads 140; lb
